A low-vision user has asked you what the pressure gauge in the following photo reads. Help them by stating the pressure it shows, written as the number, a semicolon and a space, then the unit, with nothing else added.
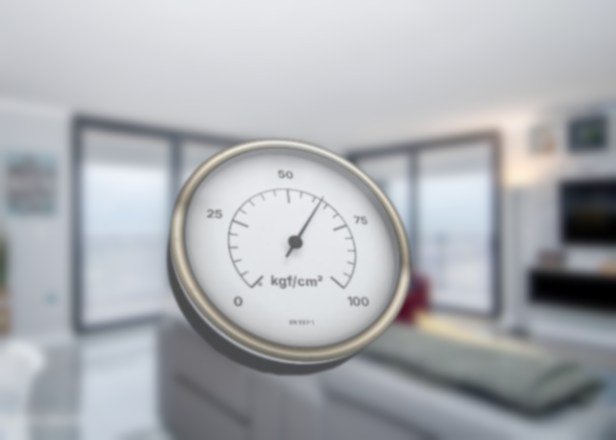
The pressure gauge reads 62.5; kg/cm²
